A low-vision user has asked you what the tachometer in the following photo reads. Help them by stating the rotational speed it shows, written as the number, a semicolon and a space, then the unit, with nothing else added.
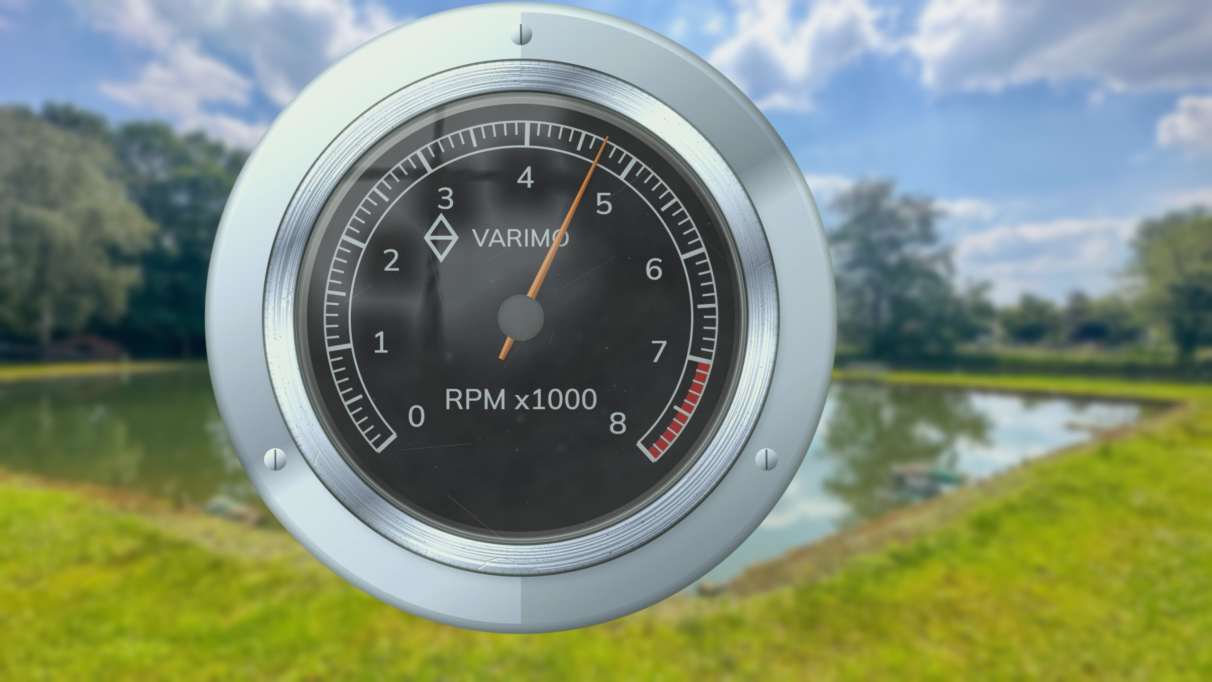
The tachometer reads 4700; rpm
